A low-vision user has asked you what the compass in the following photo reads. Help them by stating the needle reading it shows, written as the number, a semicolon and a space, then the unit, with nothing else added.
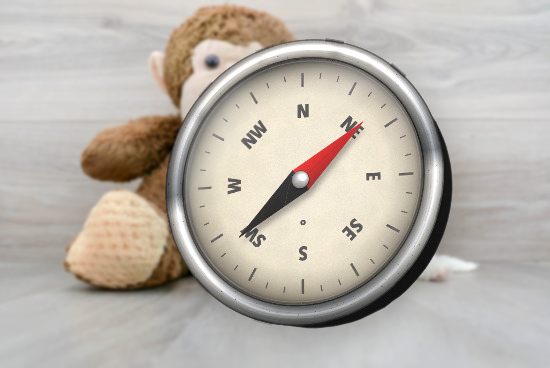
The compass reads 50; °
